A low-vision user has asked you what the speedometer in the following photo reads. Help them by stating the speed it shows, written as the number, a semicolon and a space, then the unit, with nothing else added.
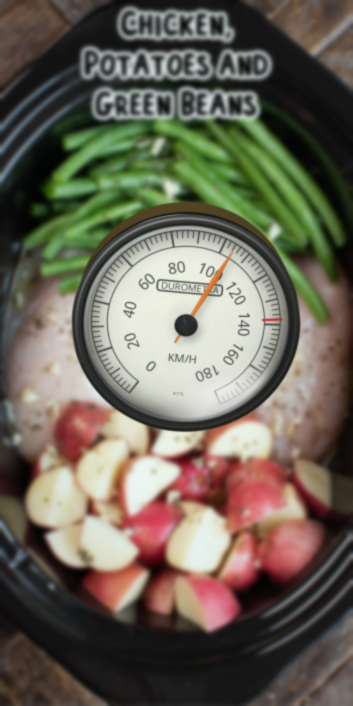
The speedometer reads 104; km/h
